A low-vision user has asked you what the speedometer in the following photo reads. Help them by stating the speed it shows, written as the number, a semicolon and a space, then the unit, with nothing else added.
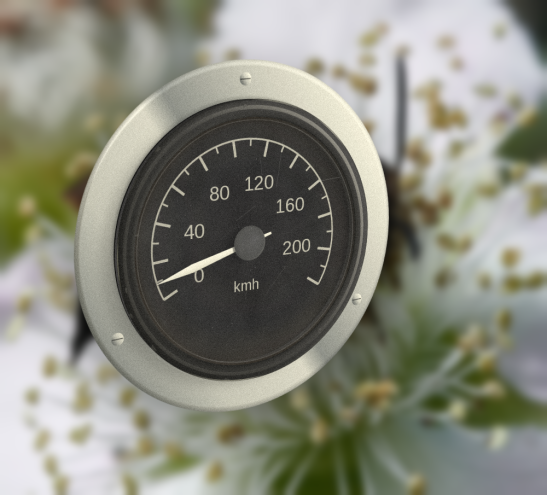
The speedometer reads 10; km/h
